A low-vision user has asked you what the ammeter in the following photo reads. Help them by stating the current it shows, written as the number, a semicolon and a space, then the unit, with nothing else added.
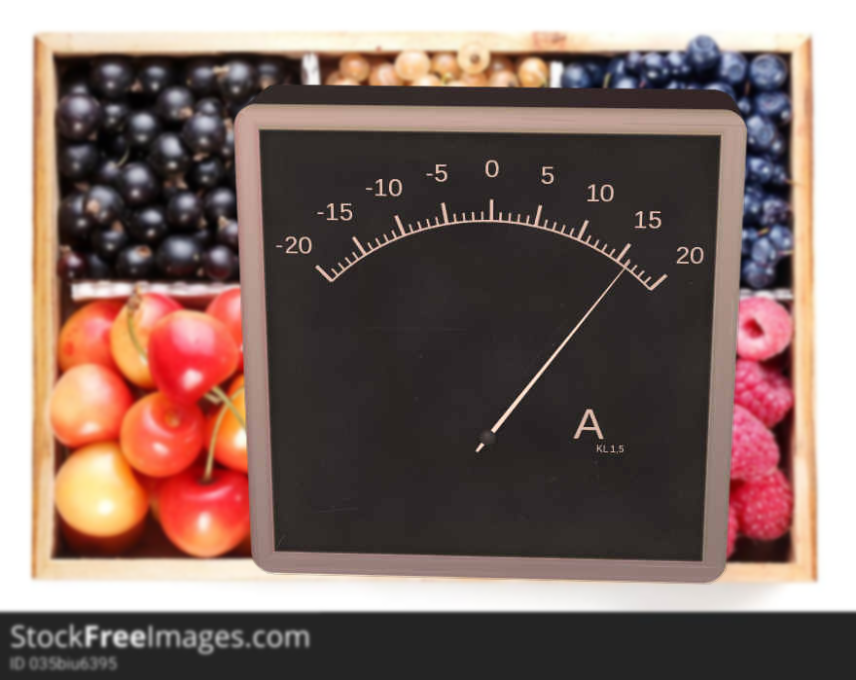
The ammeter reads 16; A
